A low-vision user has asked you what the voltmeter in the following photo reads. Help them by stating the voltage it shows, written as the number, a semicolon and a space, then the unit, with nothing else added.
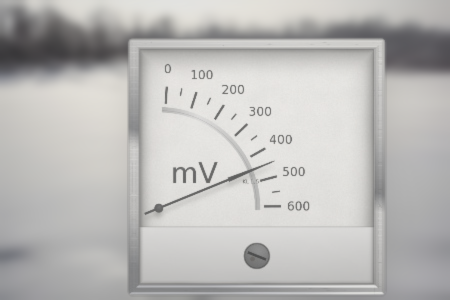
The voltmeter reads 450; mV
